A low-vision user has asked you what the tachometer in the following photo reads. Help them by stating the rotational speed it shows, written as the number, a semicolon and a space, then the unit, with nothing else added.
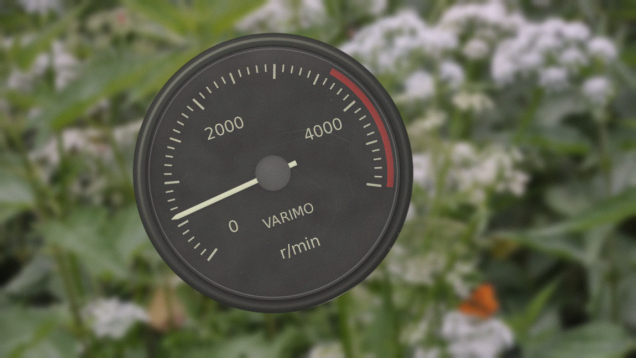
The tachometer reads 600; rpm
